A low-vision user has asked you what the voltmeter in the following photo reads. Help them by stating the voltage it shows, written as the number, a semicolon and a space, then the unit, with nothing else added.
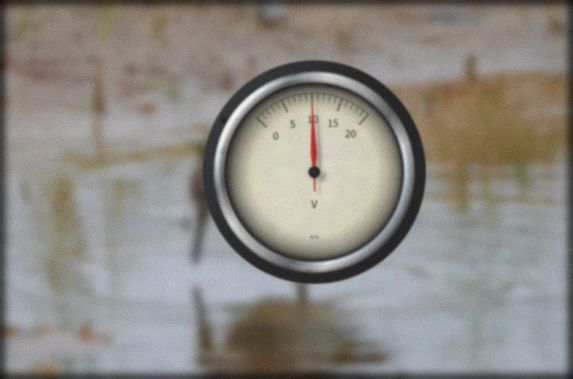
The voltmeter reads 10; V
